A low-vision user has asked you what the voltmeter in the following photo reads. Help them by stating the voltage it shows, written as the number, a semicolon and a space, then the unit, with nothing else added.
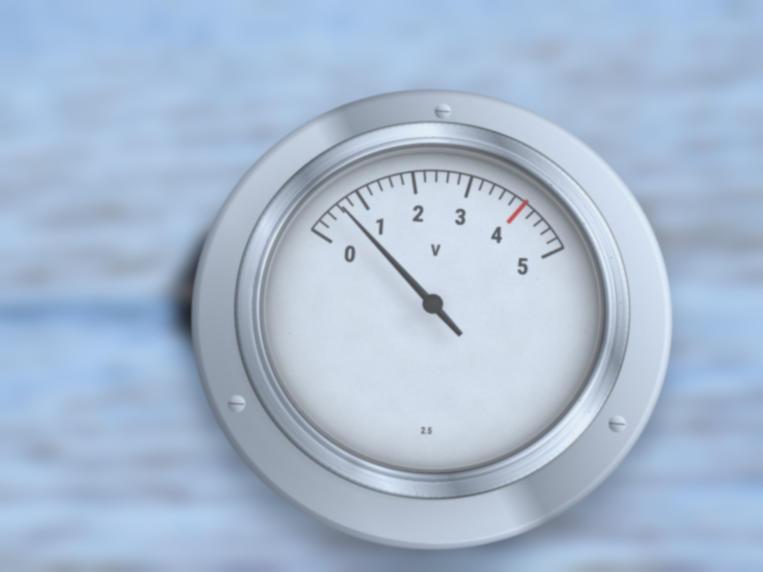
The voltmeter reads 0.6; V
